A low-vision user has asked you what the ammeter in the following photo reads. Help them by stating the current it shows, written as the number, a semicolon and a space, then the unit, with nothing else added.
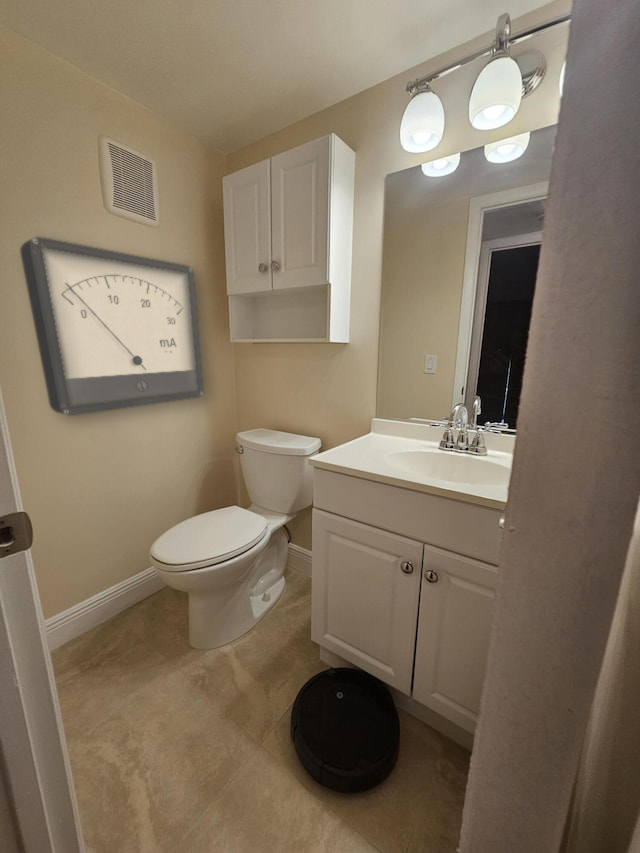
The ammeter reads 2; mA
